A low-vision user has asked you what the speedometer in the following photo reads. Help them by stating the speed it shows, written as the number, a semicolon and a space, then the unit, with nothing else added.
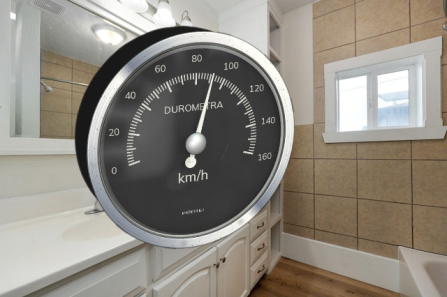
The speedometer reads 90; km/h
